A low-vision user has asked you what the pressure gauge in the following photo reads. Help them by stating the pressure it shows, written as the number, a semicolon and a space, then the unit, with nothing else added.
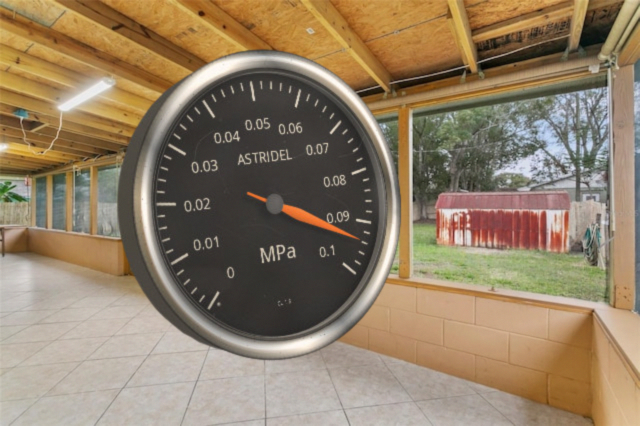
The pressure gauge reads 0.094; MPa
